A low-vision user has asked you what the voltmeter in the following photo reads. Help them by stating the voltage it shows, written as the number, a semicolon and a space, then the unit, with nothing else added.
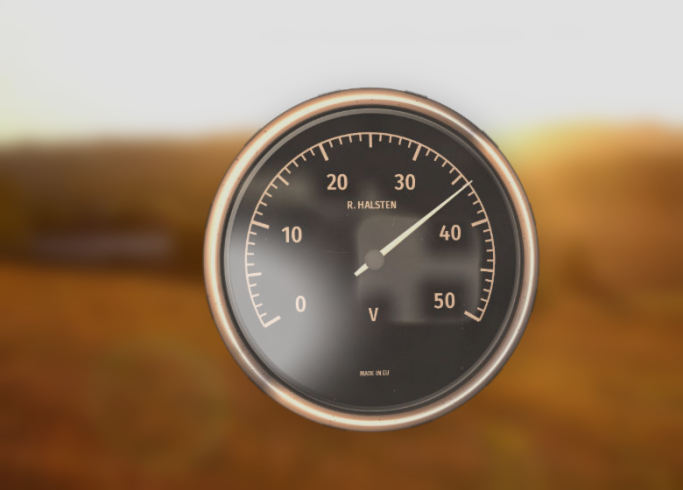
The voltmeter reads 36; V
